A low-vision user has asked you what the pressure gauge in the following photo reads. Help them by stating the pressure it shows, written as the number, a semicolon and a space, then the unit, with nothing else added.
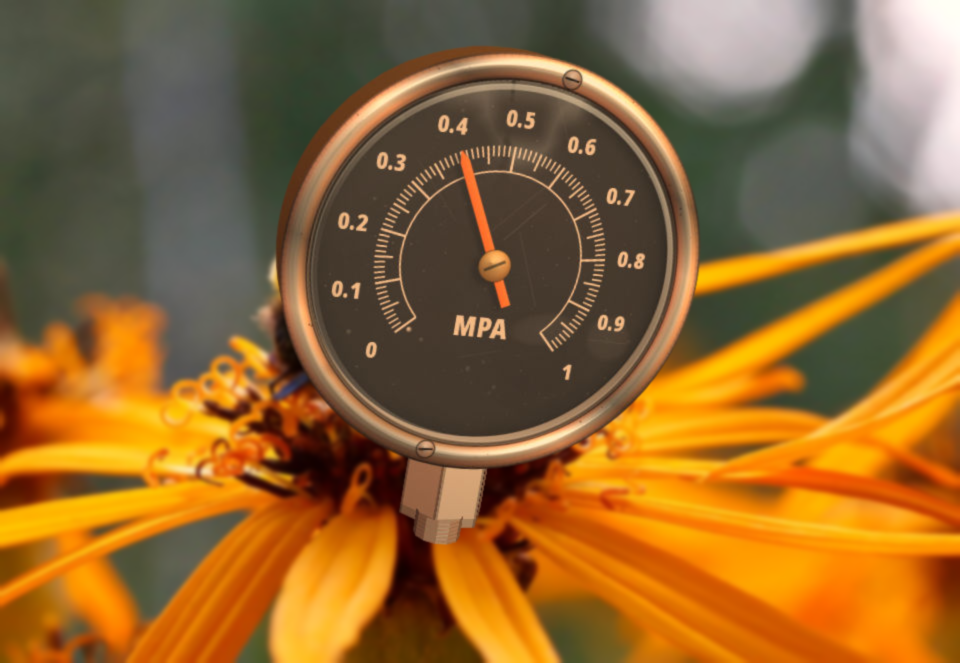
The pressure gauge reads 0.4; MPa
